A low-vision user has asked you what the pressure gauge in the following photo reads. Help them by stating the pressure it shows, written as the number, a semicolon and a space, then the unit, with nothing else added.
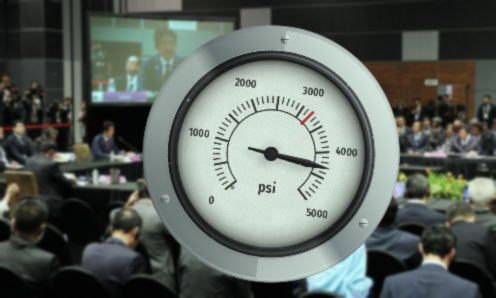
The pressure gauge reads 4300; psi
